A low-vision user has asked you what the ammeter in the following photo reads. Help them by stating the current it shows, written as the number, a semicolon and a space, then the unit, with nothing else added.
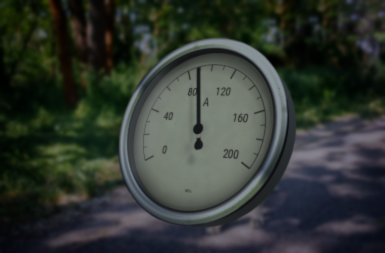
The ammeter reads 90; A
